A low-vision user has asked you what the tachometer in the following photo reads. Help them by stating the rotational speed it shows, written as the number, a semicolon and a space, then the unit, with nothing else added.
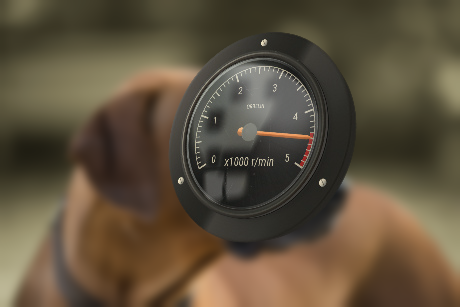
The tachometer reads 4500; rpm
